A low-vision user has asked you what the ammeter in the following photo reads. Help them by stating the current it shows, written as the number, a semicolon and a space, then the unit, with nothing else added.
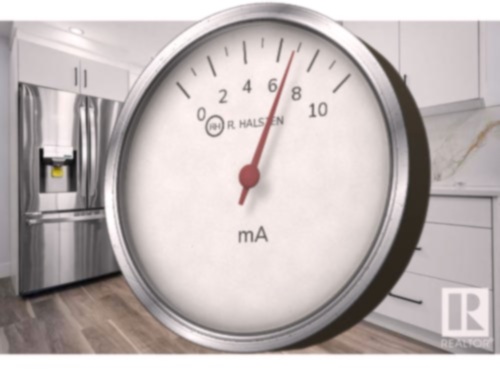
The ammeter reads 7; mA
